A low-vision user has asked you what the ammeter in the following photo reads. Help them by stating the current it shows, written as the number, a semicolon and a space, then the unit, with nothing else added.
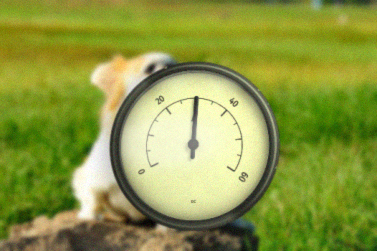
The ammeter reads 30; A
